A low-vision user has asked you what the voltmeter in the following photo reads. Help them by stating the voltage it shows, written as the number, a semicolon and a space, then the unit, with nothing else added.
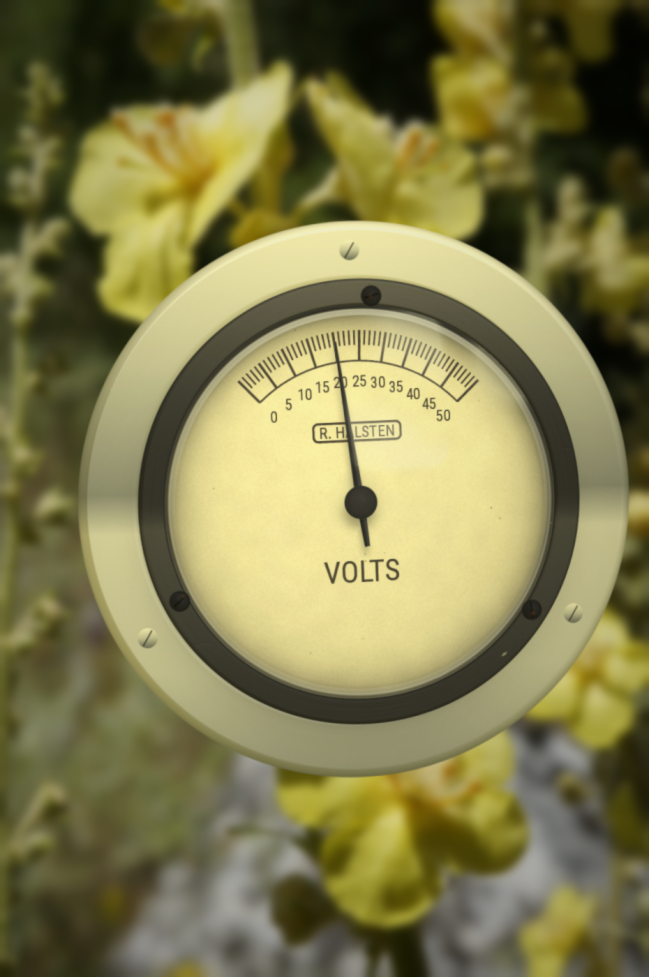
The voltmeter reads 20; V
